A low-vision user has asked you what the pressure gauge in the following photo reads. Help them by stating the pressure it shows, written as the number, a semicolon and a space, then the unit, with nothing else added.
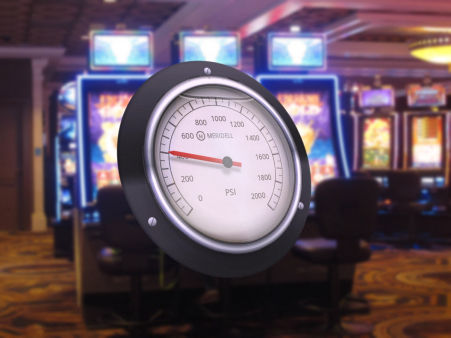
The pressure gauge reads 400; psi
